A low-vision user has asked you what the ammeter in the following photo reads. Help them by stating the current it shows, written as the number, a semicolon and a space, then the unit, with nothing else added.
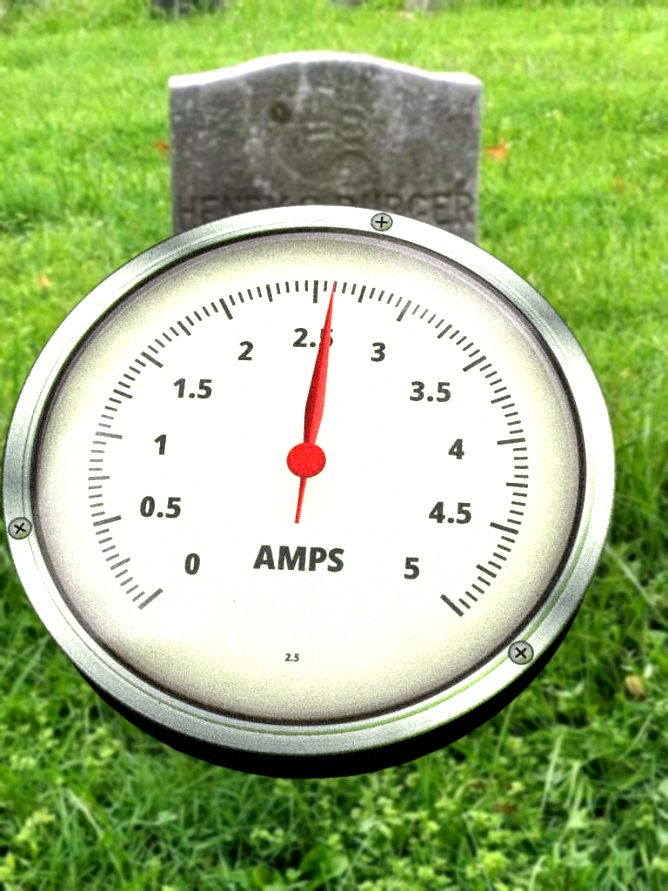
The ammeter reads 2.6; A
